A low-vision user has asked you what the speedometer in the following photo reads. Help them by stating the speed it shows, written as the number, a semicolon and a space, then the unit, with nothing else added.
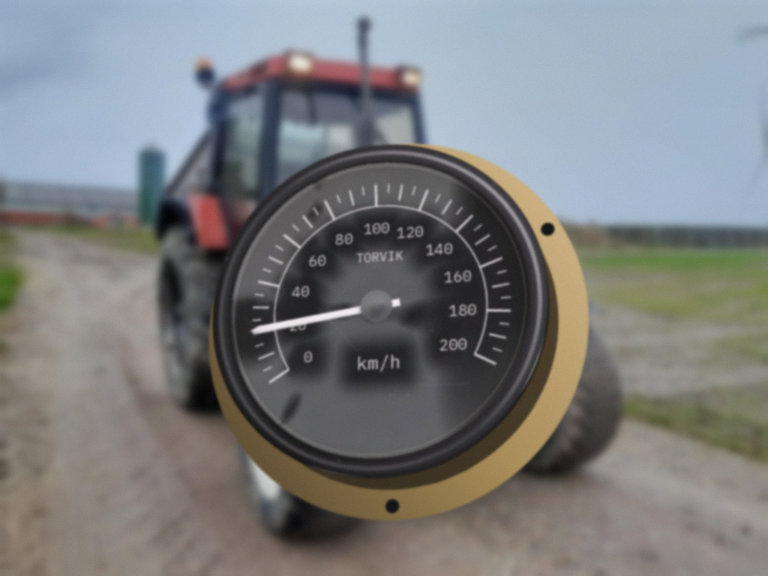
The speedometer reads 20; km/h
